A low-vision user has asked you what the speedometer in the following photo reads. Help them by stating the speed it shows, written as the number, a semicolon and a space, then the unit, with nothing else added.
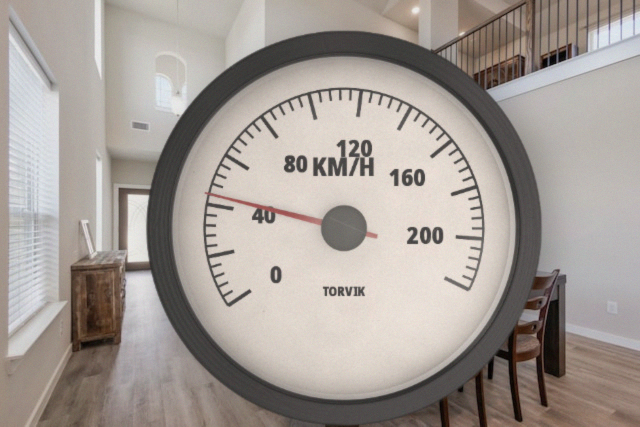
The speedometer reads 44; km/h
